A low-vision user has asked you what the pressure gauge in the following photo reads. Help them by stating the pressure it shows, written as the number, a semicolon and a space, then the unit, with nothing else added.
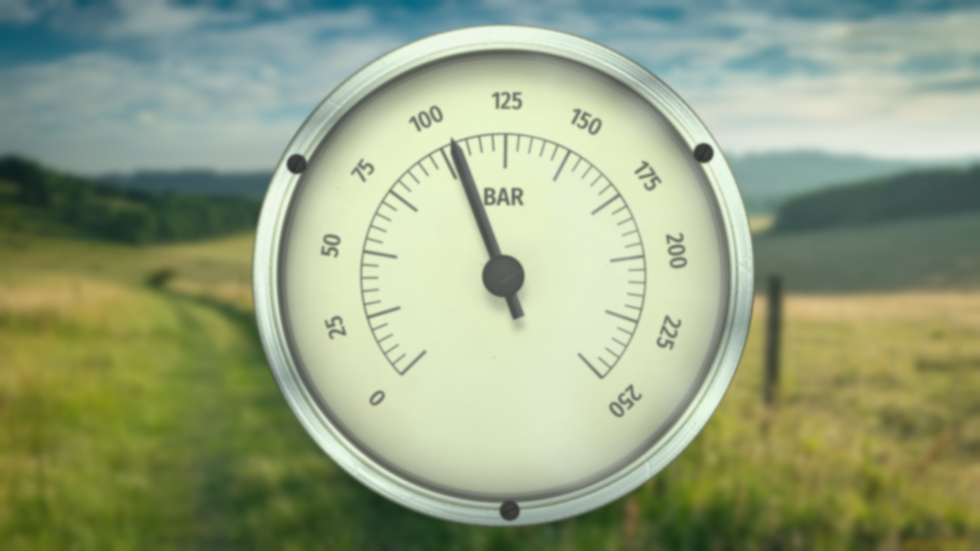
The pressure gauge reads 105; bar
